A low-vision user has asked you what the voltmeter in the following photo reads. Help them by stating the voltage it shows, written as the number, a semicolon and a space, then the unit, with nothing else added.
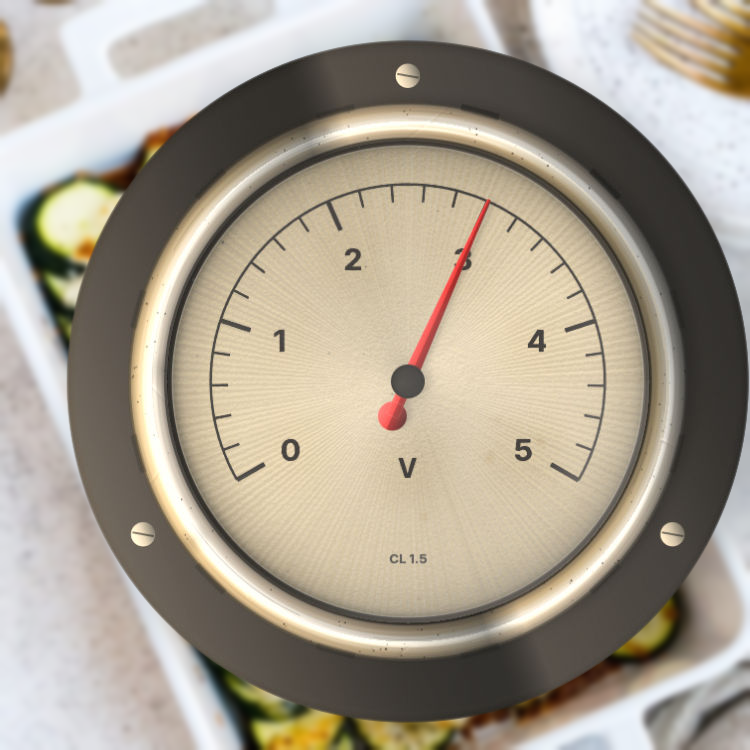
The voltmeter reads 3; V
